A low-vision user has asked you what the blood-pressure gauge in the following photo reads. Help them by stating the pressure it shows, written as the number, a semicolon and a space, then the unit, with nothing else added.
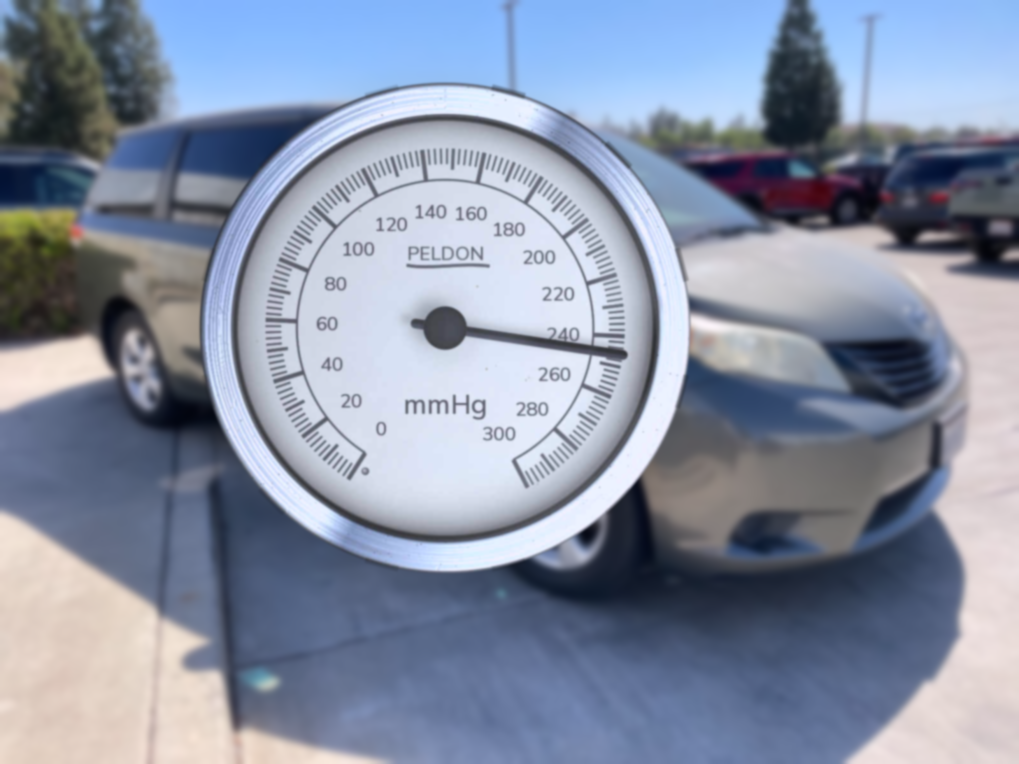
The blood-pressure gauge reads 246; mmHg
